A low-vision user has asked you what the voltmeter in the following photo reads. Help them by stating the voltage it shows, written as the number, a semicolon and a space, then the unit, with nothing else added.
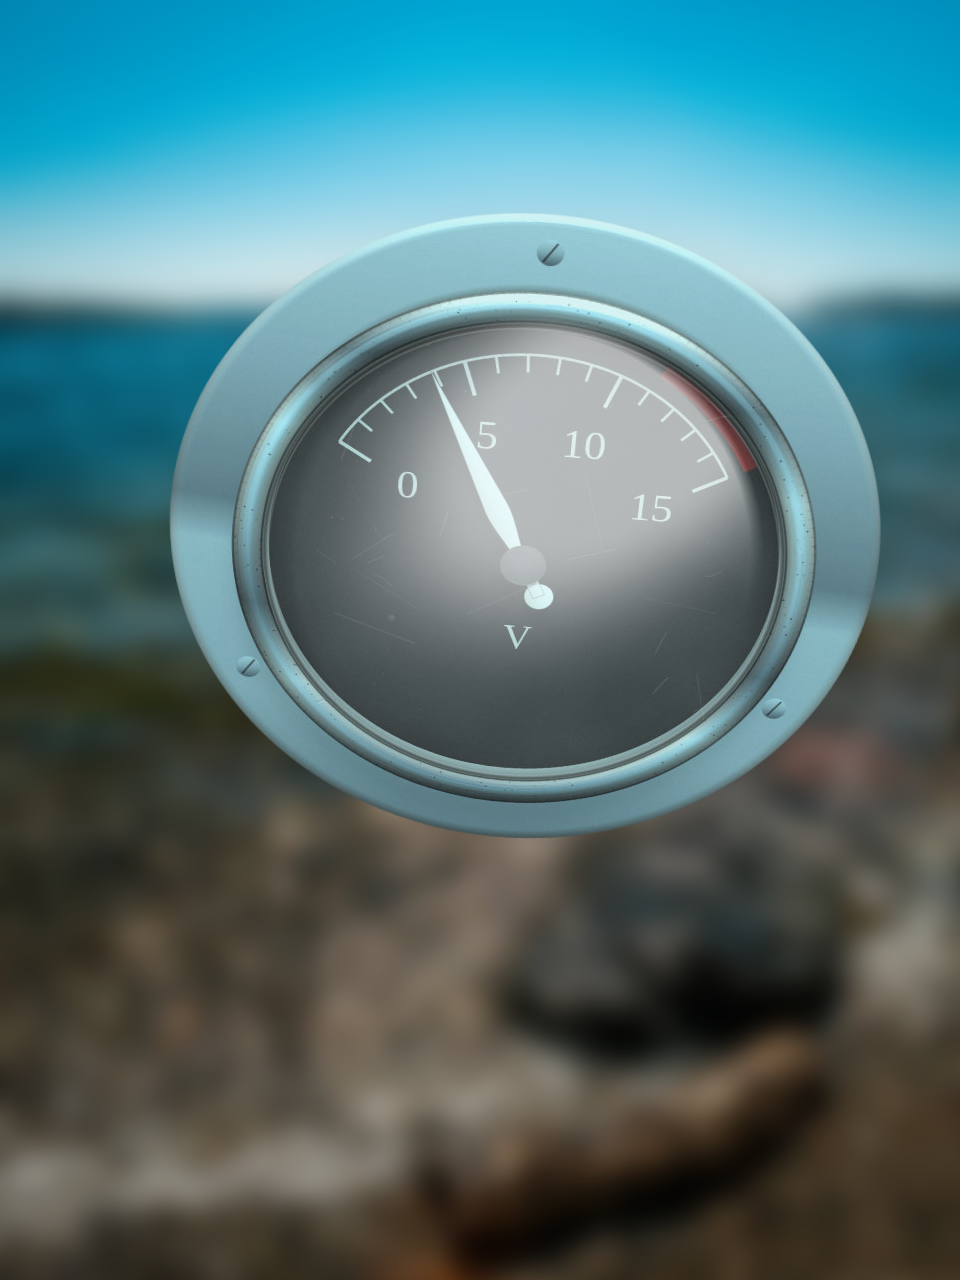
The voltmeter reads 4; V
